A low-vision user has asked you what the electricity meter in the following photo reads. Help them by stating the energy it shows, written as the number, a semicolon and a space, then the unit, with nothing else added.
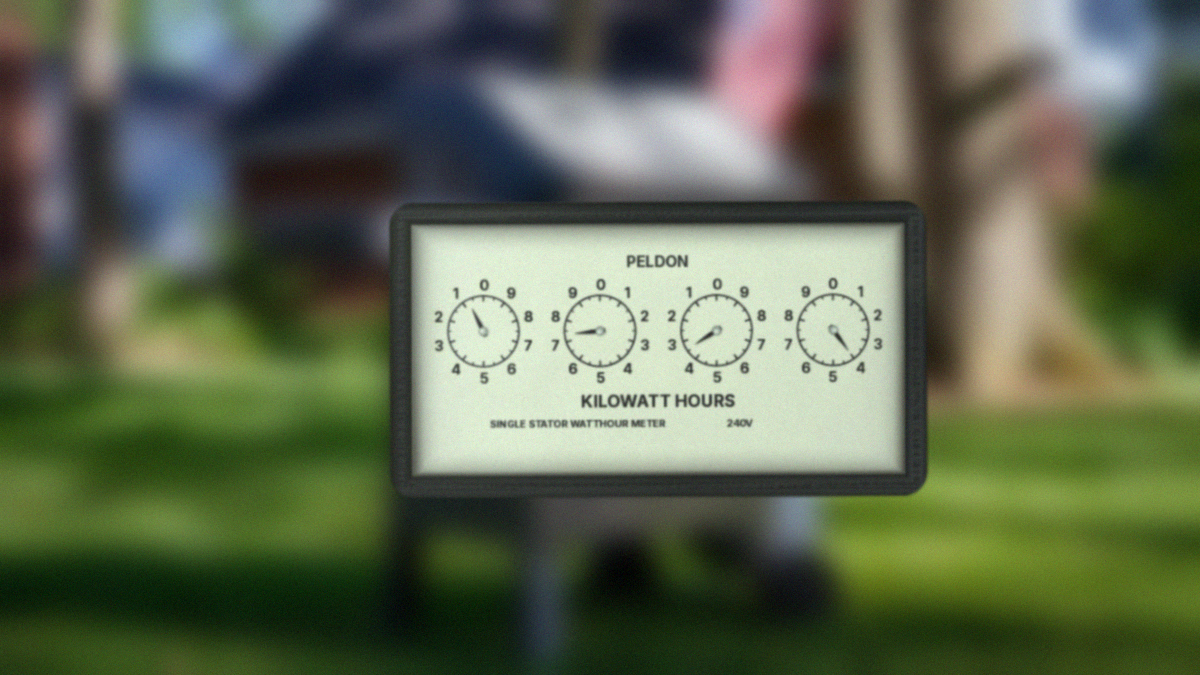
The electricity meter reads 734; kWh
